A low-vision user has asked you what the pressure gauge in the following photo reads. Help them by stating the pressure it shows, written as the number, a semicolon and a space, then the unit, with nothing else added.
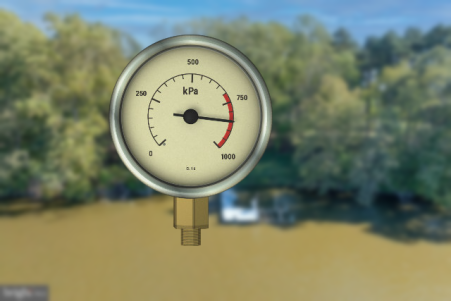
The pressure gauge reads 850; kPa
